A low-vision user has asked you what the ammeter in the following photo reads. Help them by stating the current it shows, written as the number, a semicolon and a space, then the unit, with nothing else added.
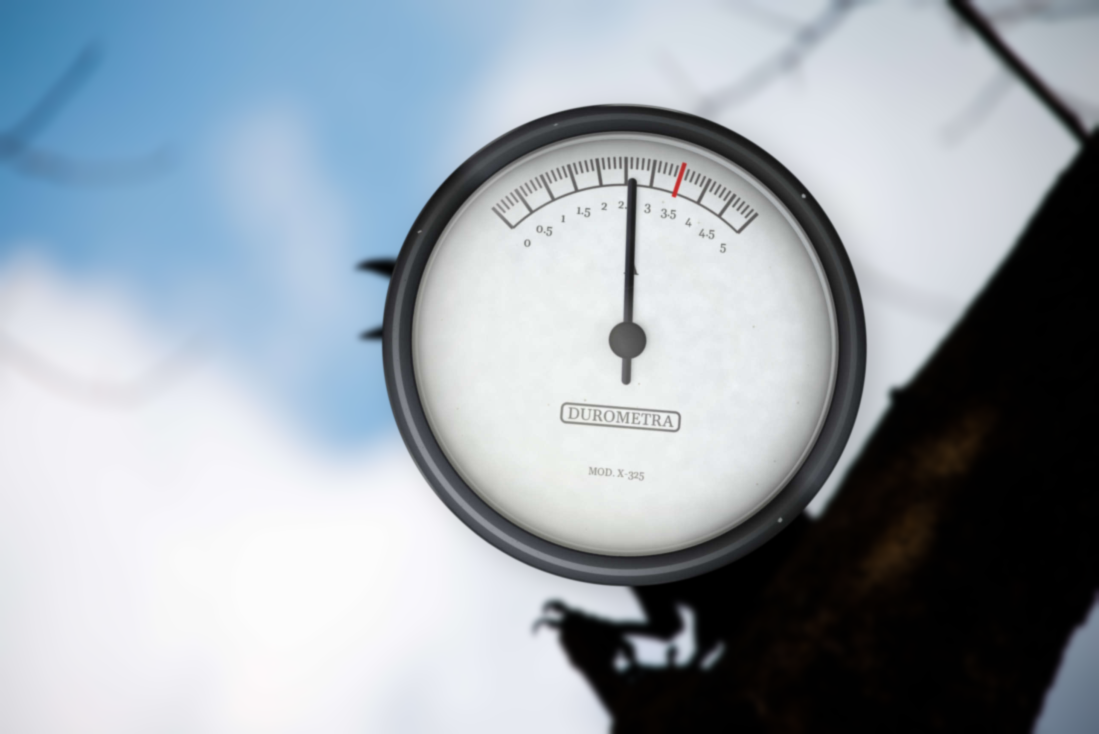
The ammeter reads 2.6; A
